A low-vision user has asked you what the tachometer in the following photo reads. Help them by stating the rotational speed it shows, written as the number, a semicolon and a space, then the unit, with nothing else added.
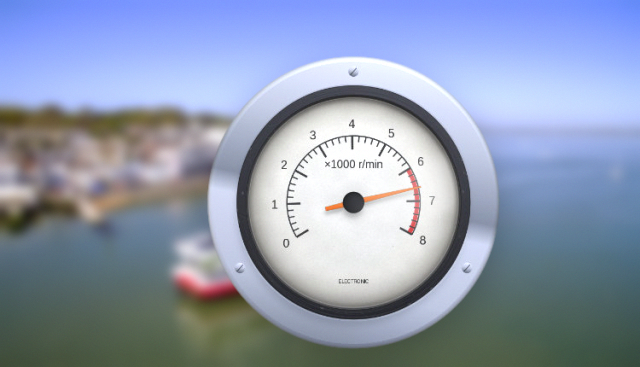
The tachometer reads 6600; rpm
